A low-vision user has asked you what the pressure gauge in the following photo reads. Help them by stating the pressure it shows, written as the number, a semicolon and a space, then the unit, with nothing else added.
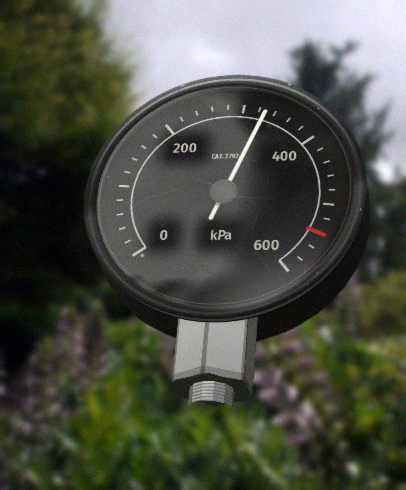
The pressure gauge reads 330; kPa
